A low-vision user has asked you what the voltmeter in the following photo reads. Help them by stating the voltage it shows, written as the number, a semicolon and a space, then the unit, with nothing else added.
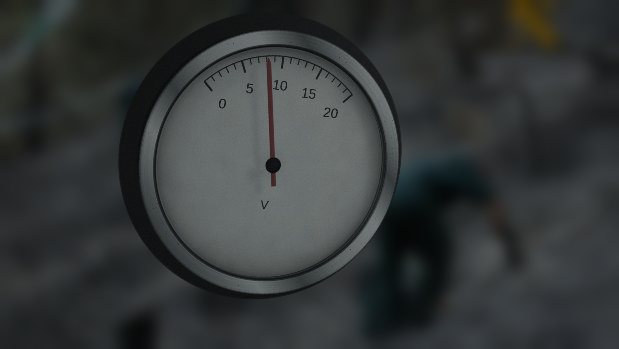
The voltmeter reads 8; V
